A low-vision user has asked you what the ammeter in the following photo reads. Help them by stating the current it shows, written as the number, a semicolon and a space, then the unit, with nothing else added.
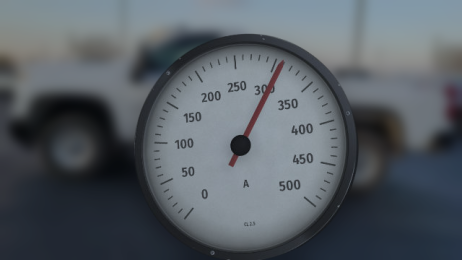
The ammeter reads 310; A
